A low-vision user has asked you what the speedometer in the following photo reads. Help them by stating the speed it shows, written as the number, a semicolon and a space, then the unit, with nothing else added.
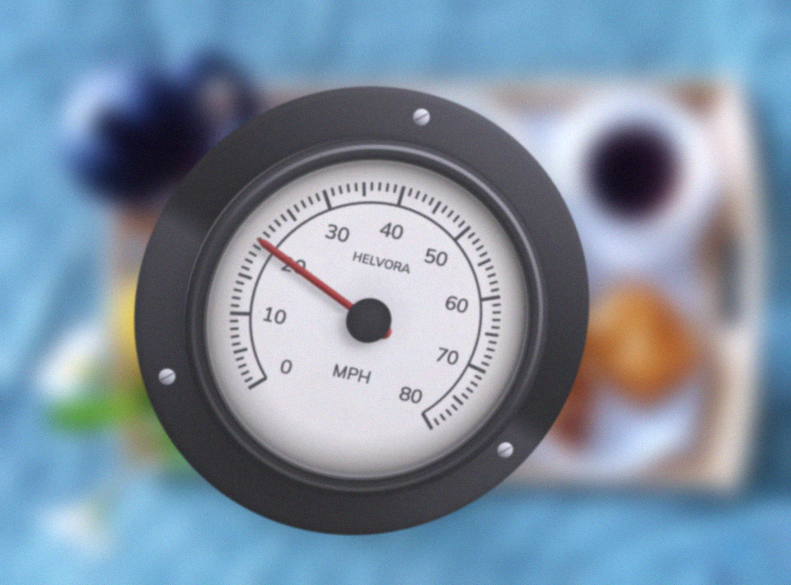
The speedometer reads 20; mph
